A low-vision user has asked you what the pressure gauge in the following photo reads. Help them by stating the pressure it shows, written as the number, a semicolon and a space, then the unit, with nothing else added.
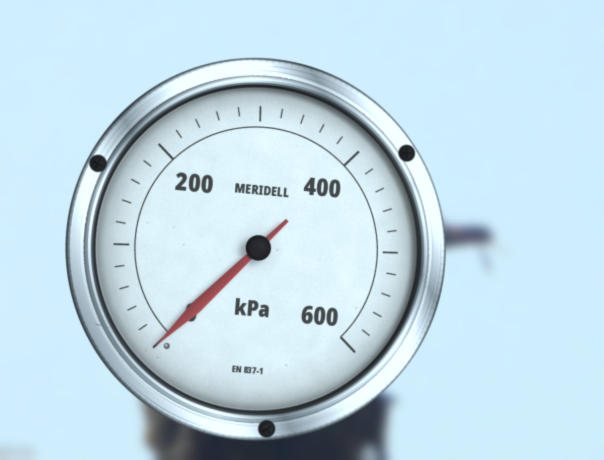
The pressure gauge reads 0; kPa
